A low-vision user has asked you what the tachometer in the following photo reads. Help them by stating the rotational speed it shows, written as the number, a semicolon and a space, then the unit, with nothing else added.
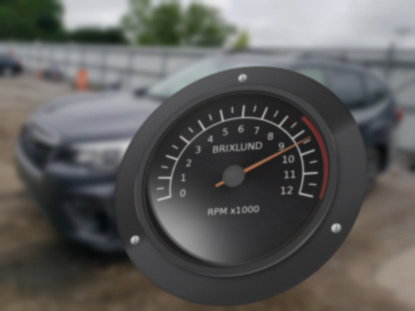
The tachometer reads 9500; rpm
